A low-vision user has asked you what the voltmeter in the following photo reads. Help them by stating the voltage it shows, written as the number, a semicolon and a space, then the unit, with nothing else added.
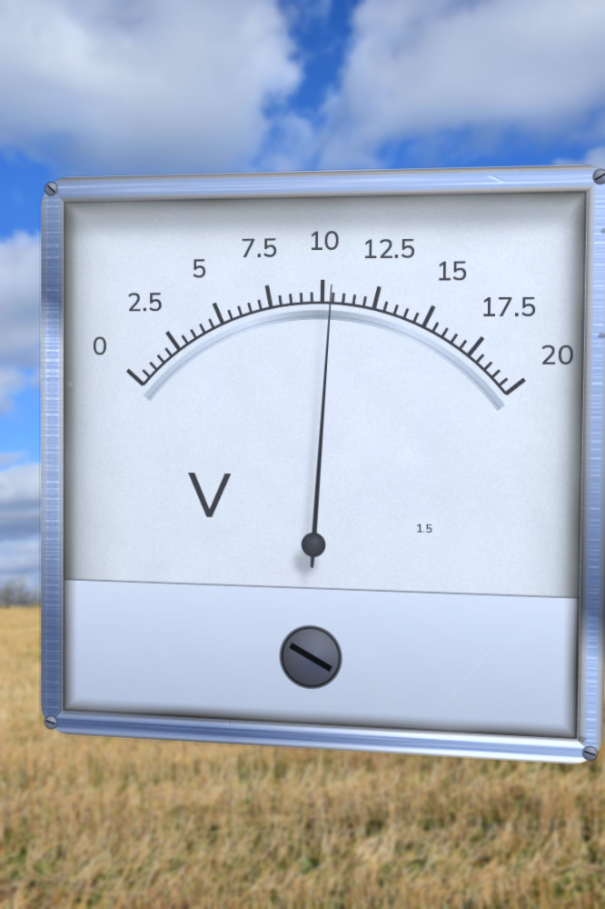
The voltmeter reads 10.5; V
